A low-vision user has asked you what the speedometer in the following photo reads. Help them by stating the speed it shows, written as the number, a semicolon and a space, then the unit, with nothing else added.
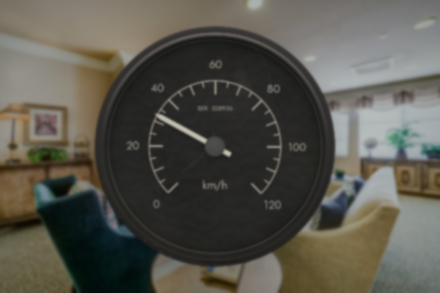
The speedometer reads 32.5; km/h
